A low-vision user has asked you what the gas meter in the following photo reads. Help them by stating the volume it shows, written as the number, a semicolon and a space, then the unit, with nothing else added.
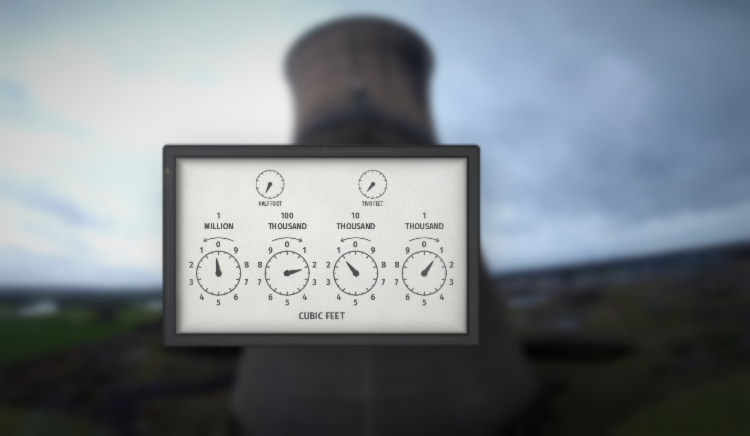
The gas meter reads 21100; ft³
